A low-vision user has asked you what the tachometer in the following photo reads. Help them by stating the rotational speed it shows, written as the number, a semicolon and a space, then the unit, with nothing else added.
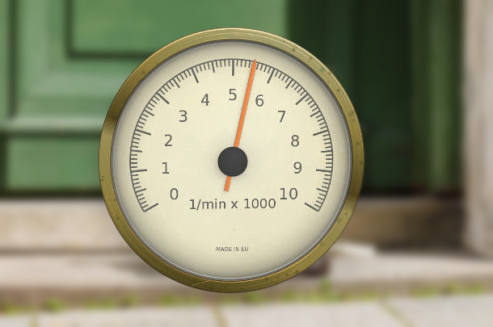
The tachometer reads 5500; rpm
